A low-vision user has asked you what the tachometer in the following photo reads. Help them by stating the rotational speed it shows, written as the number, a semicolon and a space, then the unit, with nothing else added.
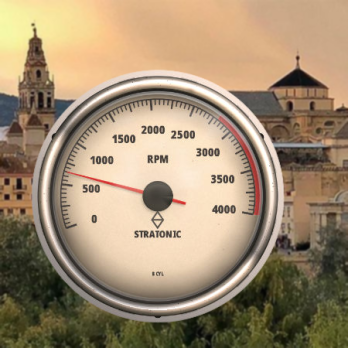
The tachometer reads 650; rpm
